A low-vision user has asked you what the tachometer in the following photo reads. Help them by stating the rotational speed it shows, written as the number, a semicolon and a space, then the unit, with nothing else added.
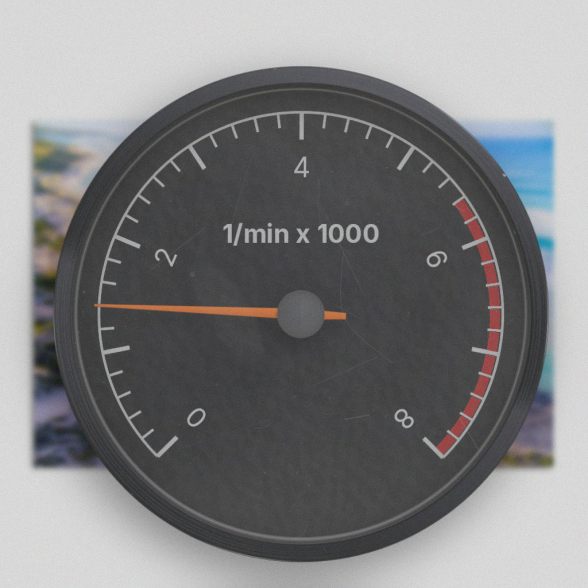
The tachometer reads 1400; rpm
